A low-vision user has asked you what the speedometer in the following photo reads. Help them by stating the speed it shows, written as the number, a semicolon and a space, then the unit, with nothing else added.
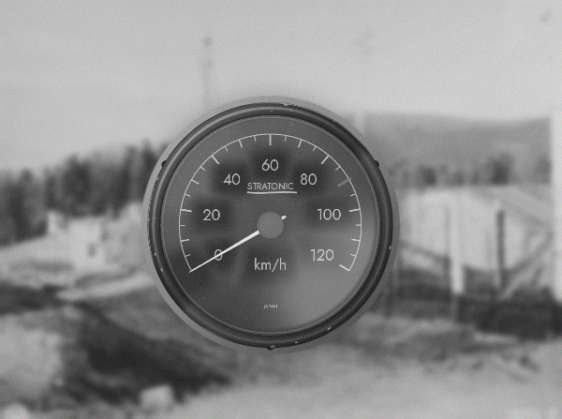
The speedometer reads 0; km/h
